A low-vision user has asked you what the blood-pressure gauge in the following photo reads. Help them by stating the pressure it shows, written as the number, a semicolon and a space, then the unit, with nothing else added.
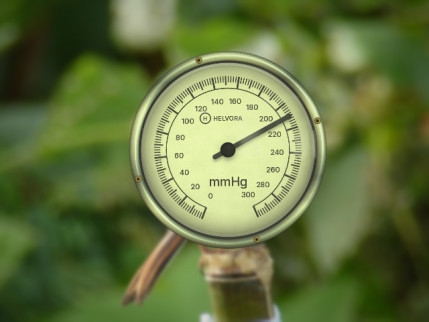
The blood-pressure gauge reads 210; mmHg
